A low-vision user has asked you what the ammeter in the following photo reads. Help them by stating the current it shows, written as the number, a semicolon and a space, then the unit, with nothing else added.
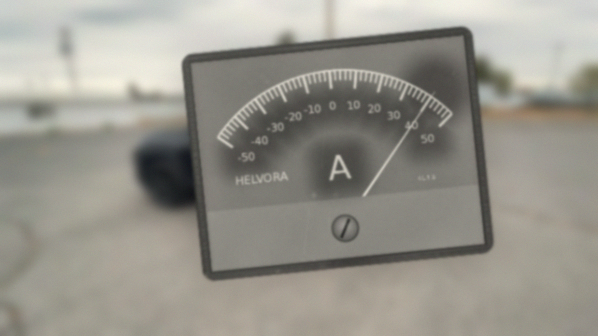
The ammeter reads 40; A
